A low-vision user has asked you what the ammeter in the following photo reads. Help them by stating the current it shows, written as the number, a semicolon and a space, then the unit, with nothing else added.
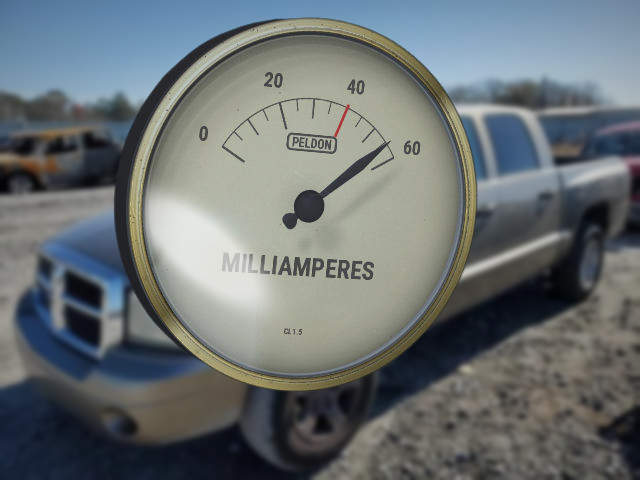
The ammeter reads 55; mA
